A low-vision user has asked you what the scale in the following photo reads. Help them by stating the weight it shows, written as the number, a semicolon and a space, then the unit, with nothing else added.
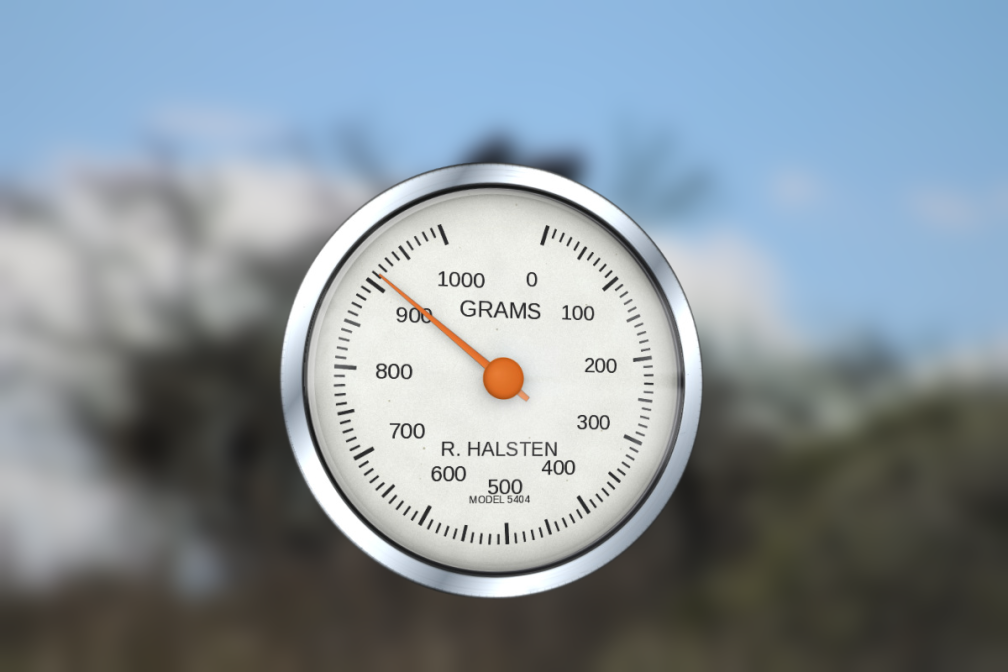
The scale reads 910; g
